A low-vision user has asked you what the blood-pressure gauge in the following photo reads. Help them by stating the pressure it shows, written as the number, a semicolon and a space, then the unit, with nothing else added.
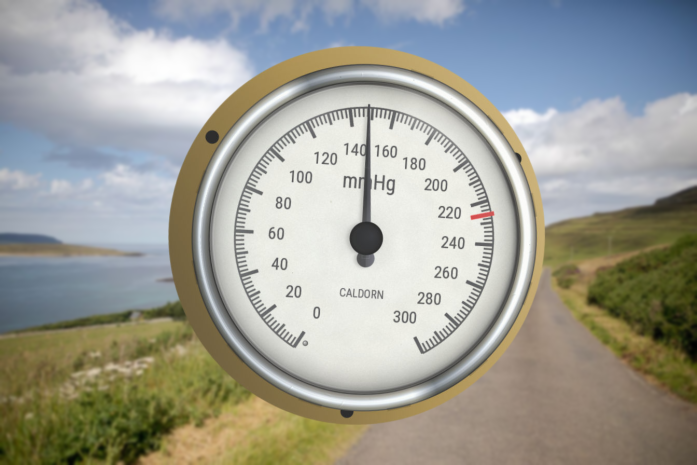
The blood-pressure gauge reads 148; mmHg
